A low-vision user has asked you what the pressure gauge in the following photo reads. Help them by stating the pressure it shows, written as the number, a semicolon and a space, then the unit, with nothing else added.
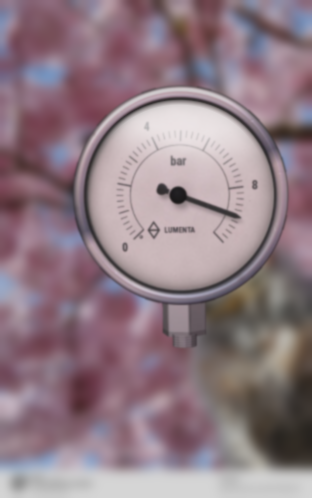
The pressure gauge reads 9; bar
